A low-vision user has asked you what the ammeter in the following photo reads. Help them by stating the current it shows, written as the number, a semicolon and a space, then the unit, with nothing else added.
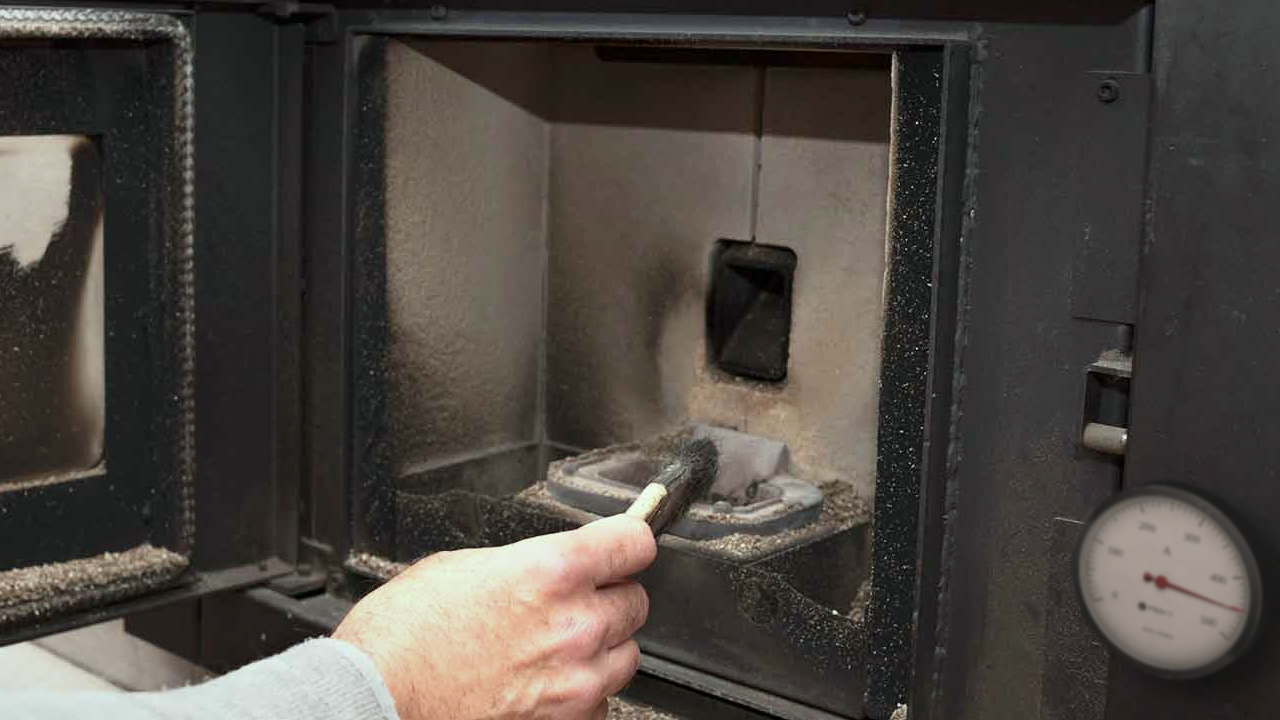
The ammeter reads 450; A
